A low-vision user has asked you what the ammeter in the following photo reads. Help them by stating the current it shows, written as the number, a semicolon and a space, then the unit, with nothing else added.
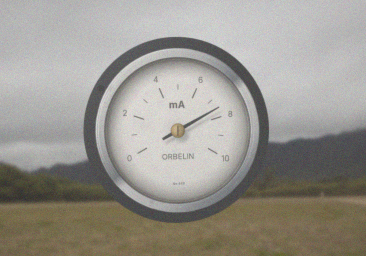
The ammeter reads 7.5; mA
